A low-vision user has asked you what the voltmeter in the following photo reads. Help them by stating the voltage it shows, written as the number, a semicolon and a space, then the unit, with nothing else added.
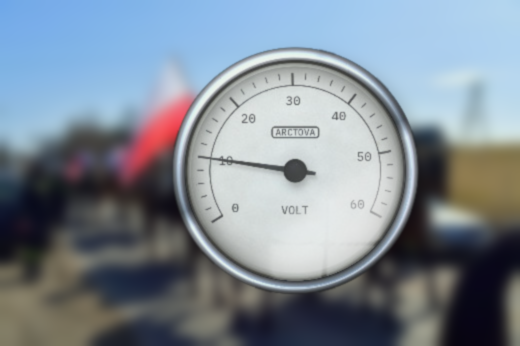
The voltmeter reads 10; V
